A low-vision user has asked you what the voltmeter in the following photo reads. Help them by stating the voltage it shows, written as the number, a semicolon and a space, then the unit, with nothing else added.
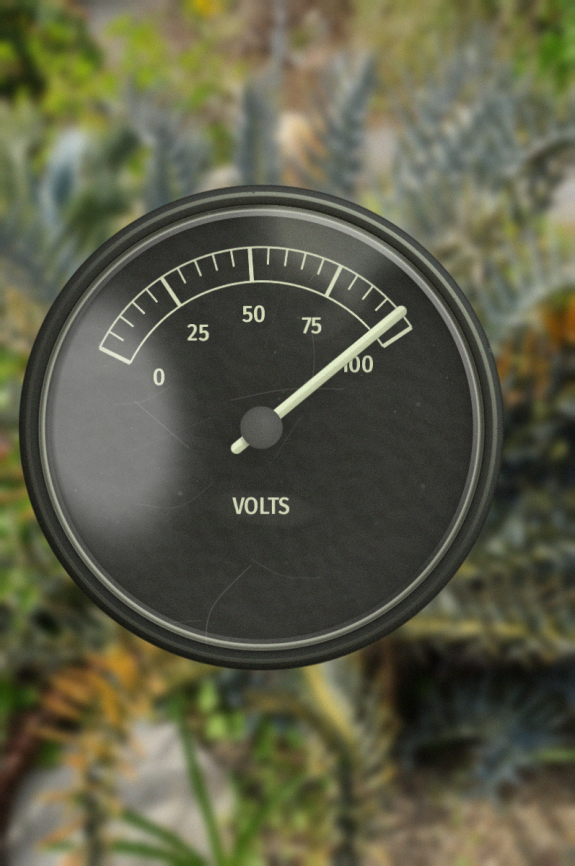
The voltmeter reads 95; V
